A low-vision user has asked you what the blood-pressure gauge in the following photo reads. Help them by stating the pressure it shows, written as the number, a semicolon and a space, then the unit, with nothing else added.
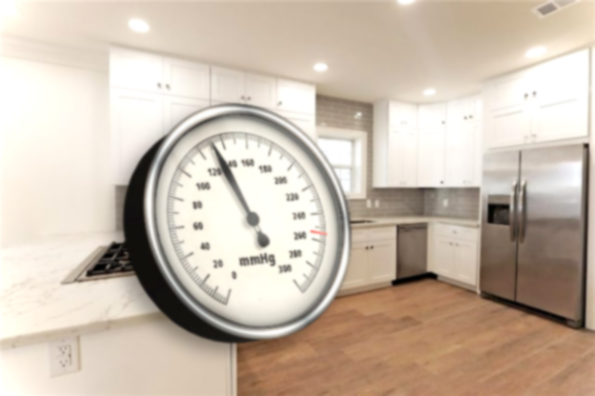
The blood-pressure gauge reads 130; mmHg
